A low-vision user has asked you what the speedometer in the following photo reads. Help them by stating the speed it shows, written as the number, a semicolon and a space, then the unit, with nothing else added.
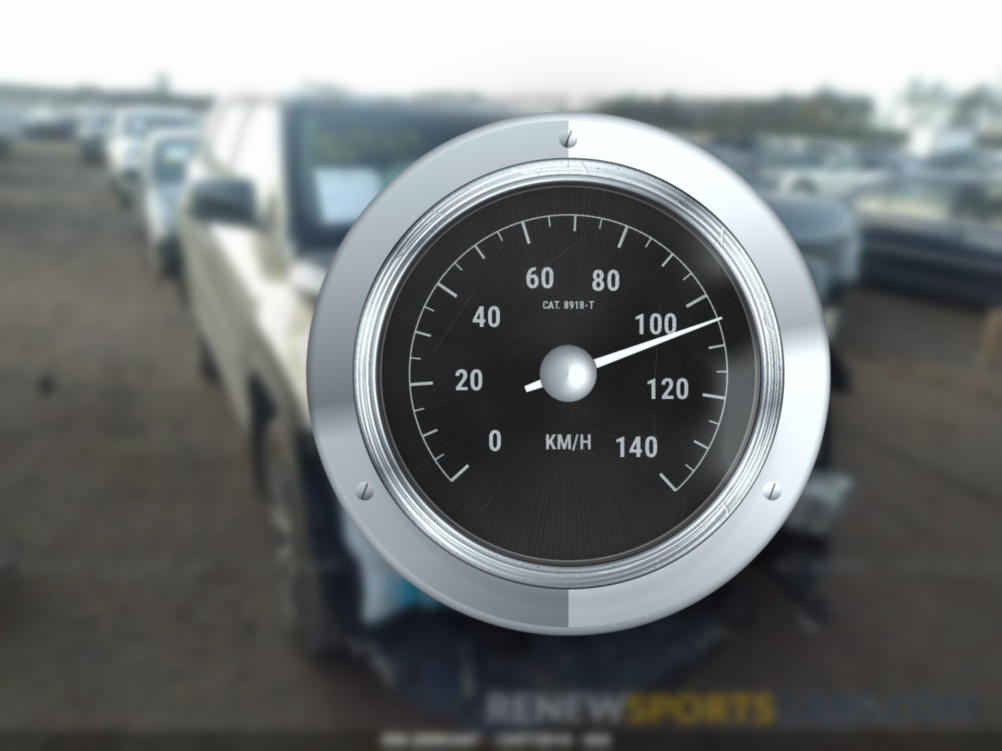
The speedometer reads 105; km/h
